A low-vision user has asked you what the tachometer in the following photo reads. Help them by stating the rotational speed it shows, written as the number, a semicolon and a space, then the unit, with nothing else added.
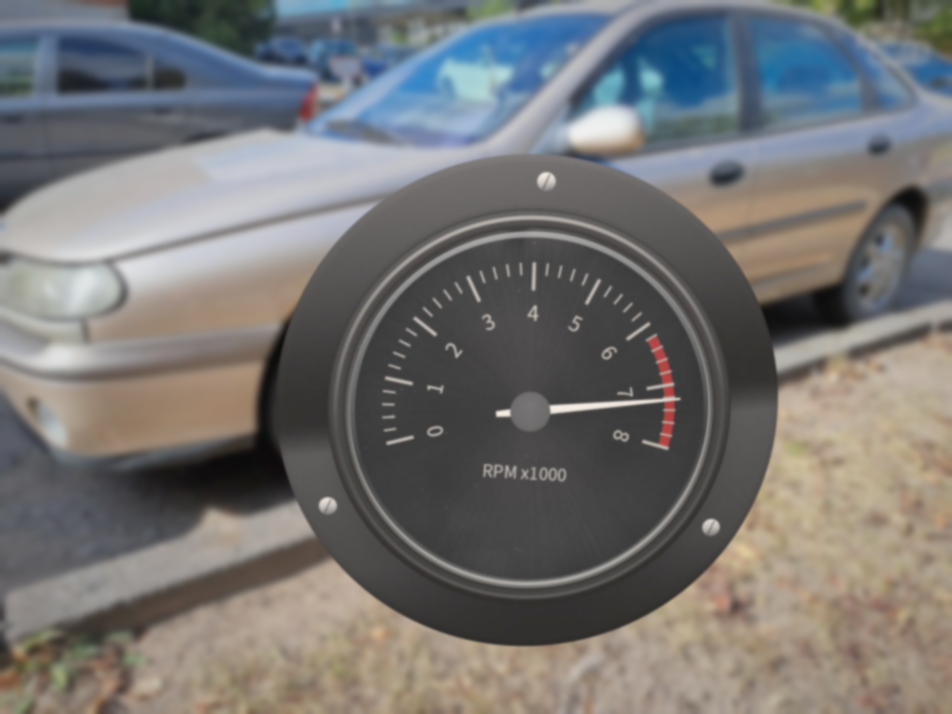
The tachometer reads 7200; rpm
